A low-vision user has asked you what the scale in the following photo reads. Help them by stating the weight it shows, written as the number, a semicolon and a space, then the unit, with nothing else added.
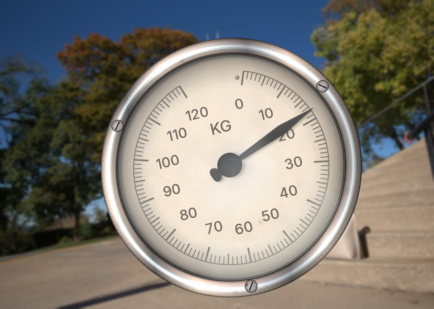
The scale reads 18; kg
